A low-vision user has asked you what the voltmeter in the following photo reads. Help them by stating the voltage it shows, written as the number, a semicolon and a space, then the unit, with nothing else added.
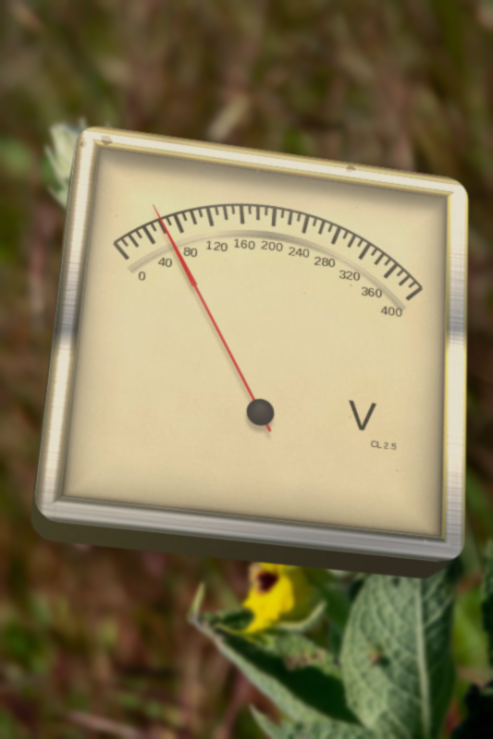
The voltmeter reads 60; V
